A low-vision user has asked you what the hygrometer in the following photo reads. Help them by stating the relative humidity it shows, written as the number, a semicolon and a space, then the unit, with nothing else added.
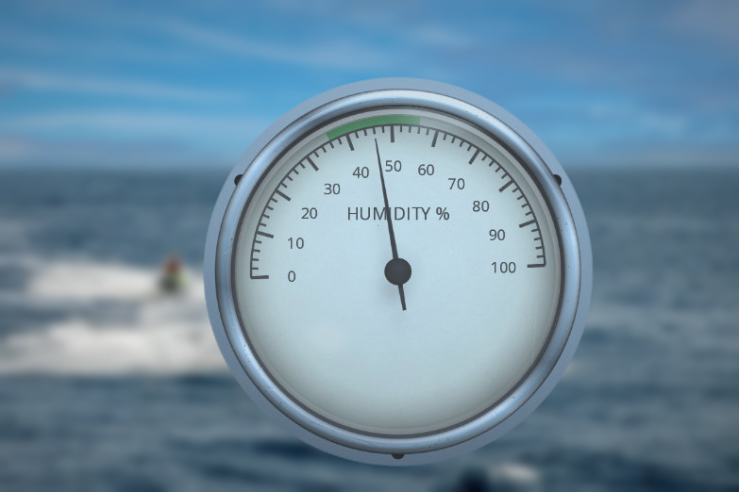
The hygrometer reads 46; %
